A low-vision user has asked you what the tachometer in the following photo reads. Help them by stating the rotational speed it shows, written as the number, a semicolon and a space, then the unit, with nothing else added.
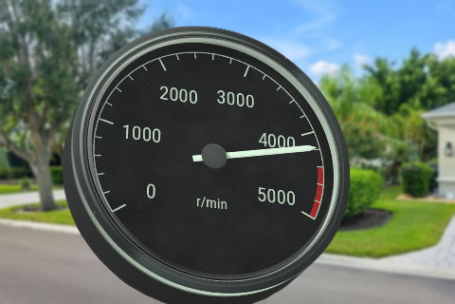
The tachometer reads 4200; rpm
